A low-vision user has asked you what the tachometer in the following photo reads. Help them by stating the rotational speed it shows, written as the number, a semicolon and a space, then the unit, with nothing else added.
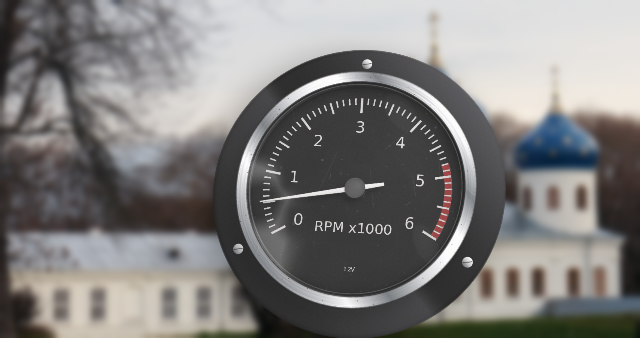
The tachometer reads 500; rpm
